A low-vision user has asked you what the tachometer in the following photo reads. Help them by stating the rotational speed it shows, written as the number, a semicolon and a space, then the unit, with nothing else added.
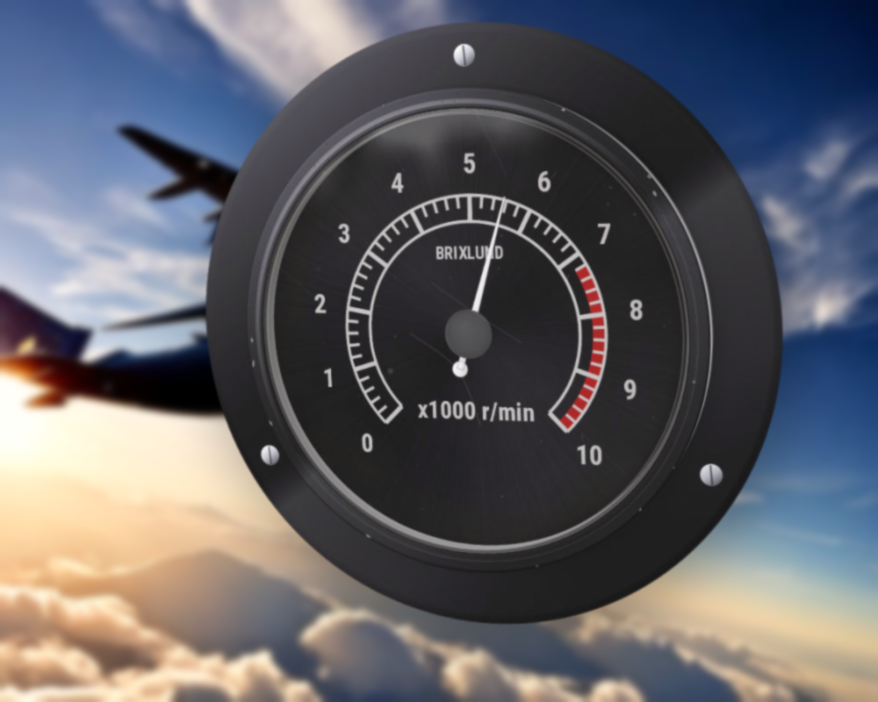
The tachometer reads 5600; rpm
